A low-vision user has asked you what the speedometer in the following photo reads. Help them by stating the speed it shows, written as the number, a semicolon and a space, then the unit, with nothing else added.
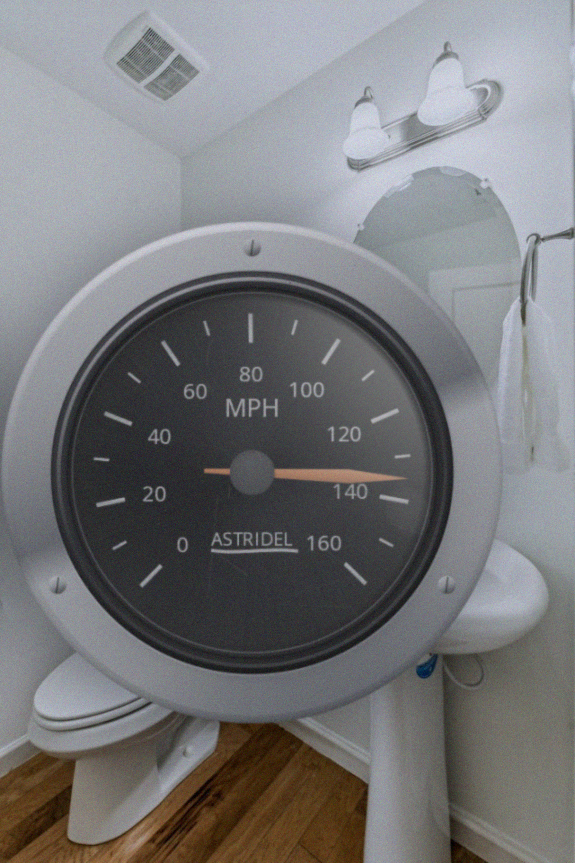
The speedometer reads 135; mph
